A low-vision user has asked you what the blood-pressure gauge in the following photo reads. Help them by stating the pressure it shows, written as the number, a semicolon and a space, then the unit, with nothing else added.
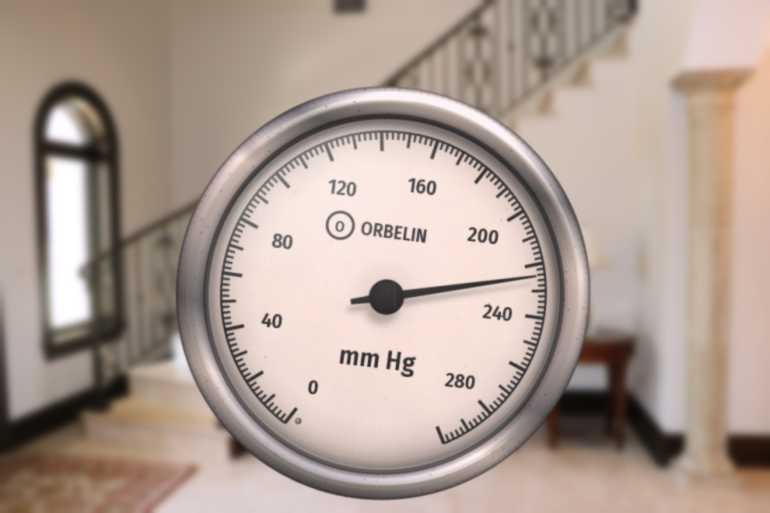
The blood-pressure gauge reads 224; mmHg
